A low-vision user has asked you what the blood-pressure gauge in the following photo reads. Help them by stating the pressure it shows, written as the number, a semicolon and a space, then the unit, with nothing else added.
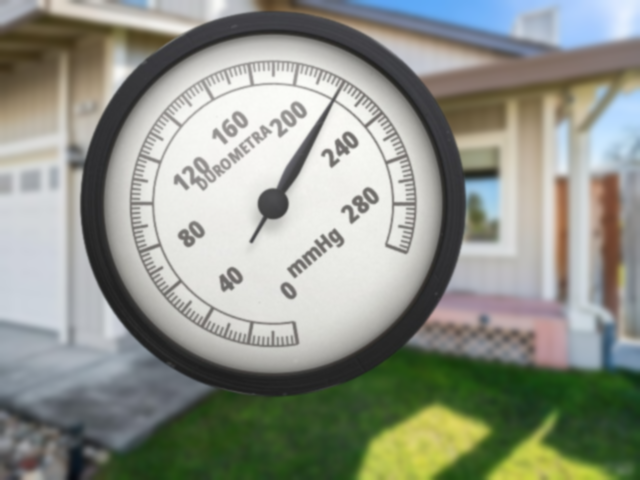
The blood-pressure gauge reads 220; mmHg
